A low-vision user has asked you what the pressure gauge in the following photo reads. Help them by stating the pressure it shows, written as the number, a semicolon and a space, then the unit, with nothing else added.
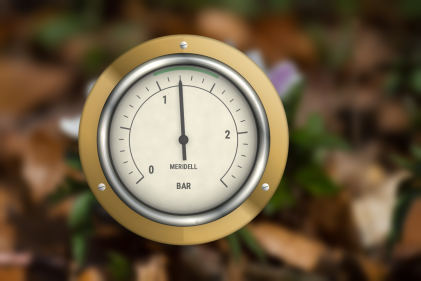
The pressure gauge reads 1.2; bar
